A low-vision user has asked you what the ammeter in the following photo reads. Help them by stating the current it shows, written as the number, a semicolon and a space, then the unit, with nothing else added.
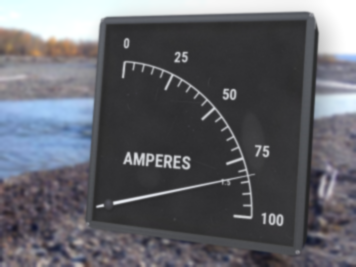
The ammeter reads 82.5; A
